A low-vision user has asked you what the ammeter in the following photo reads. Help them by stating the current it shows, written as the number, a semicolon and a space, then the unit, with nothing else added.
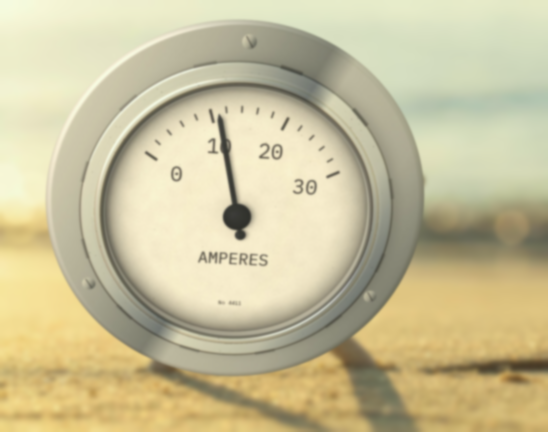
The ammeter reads 11; A
